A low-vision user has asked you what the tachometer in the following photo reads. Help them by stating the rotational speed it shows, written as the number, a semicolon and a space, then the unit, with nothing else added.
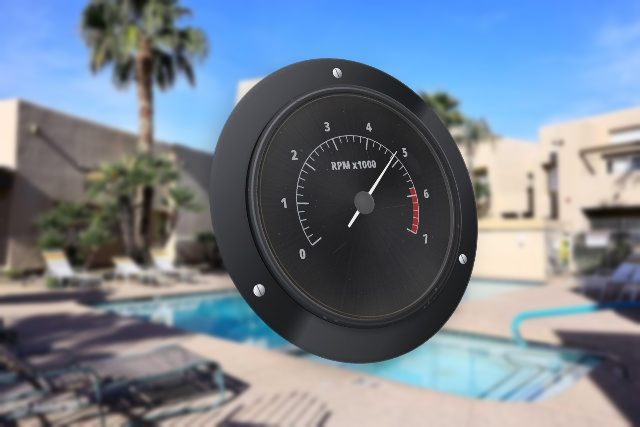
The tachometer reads 4800; rpm
